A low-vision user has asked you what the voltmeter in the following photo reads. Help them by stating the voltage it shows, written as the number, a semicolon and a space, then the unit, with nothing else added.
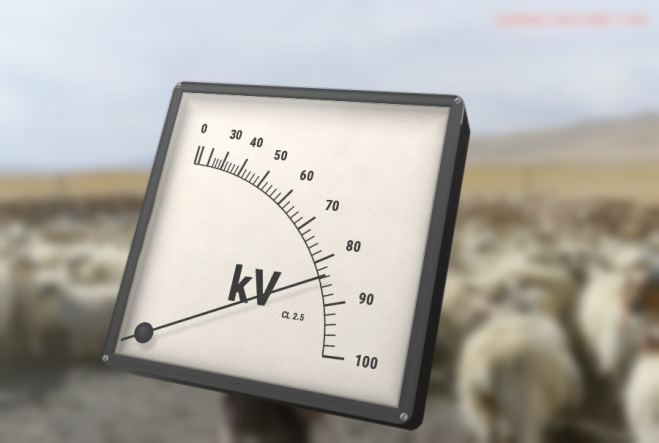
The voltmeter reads 84; kV
